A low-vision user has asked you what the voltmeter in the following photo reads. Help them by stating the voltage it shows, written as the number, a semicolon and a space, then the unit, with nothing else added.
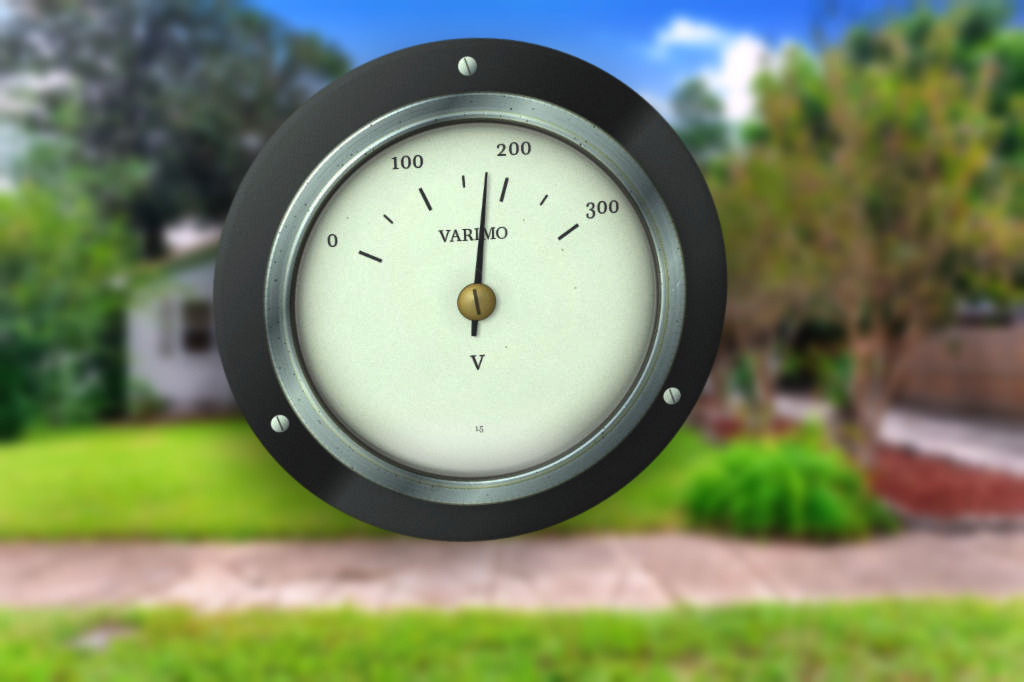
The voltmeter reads 175; V
